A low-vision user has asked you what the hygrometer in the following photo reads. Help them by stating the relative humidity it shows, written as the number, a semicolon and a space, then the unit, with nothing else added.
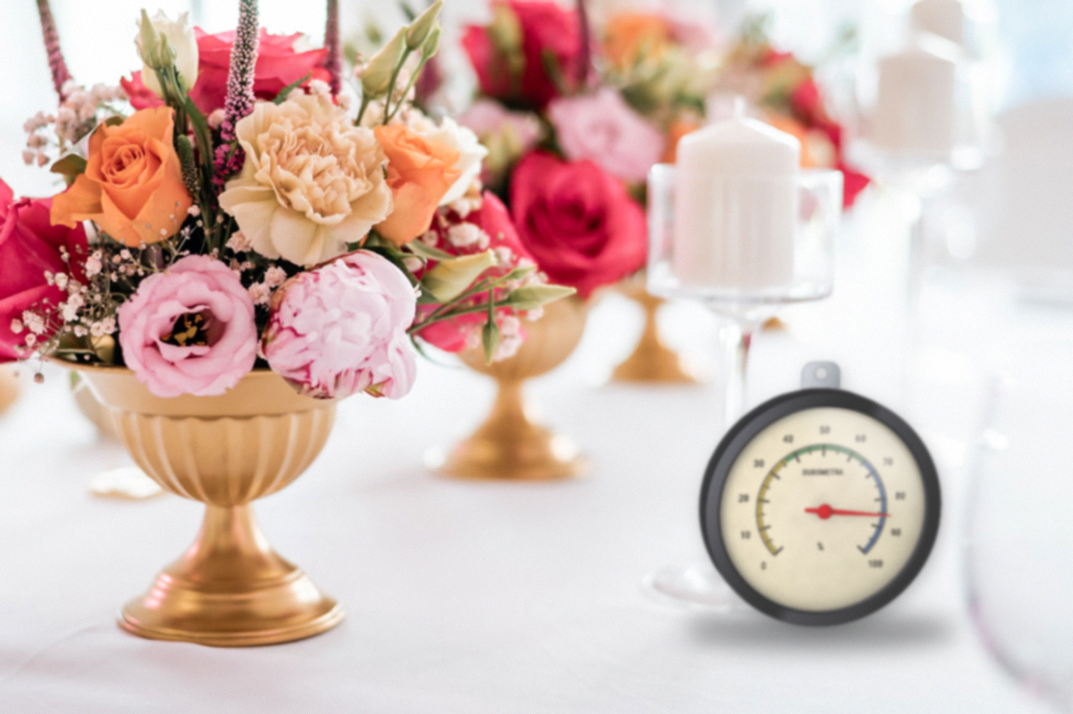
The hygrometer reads 85; %
